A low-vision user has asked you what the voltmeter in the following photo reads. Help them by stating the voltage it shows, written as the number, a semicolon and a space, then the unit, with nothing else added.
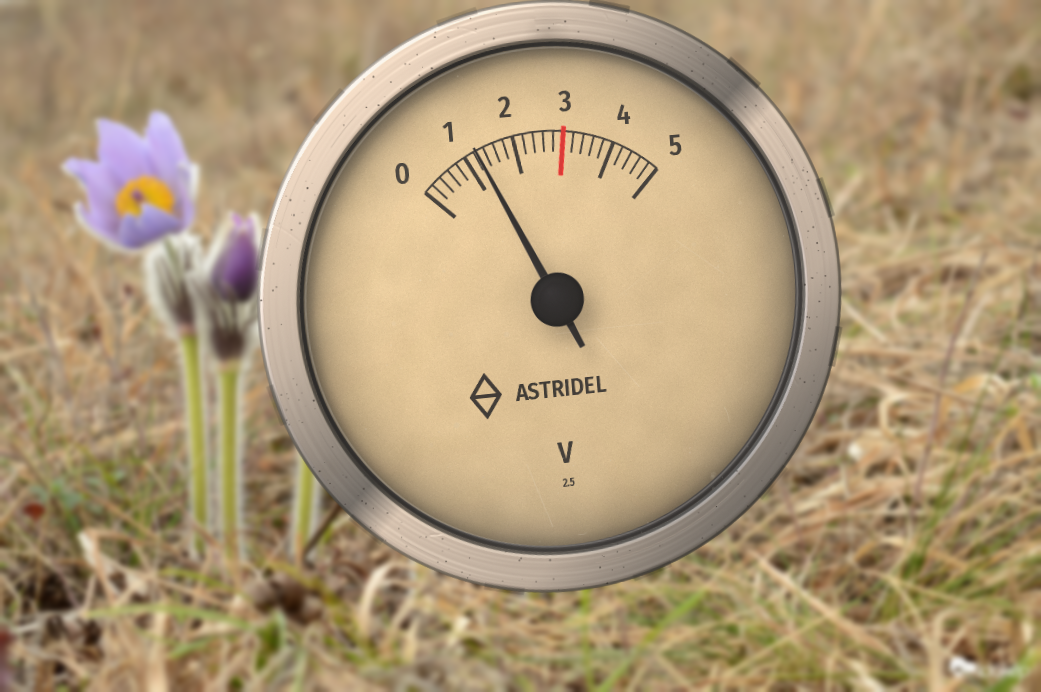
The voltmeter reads 1.2; V
